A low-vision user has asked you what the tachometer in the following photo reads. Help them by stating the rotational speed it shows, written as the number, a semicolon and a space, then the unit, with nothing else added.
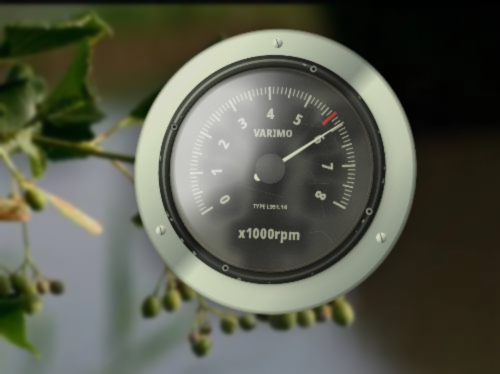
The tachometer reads 6000; rpm
